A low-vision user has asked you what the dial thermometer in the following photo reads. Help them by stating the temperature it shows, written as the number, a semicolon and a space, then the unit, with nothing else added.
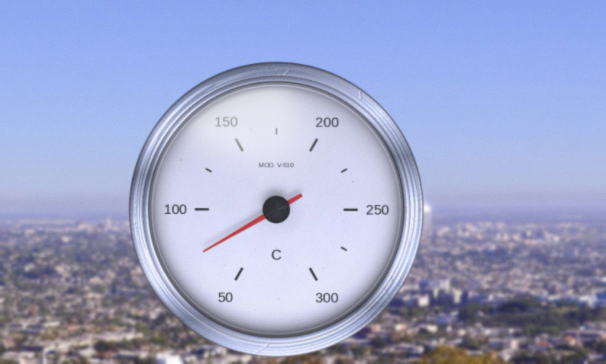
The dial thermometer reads 75; °C
